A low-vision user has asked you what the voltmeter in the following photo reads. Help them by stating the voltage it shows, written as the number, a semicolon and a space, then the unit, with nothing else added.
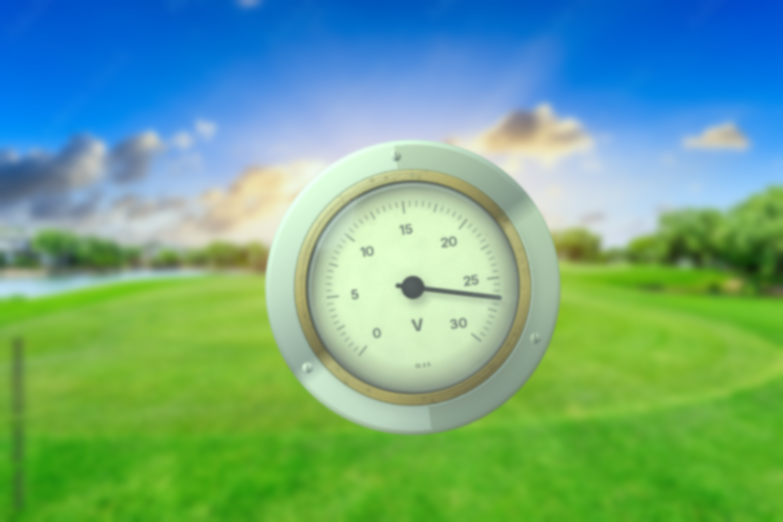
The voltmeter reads 26.5; V
